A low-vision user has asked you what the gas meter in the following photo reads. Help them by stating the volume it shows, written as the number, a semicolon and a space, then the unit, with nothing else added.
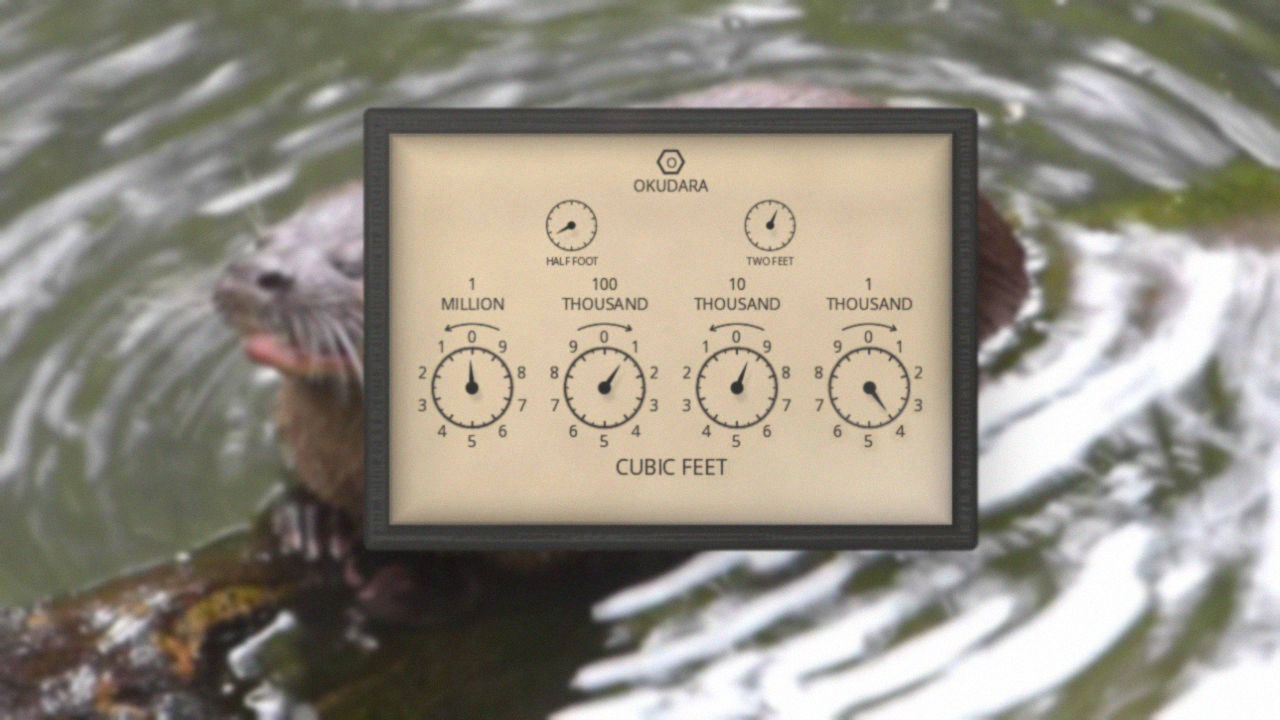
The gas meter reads 9400; ft³
